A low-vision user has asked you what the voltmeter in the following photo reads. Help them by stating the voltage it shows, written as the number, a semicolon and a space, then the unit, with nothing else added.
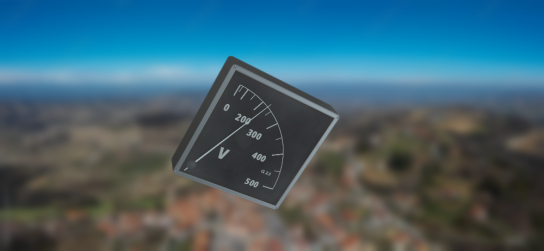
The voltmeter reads 225; V
